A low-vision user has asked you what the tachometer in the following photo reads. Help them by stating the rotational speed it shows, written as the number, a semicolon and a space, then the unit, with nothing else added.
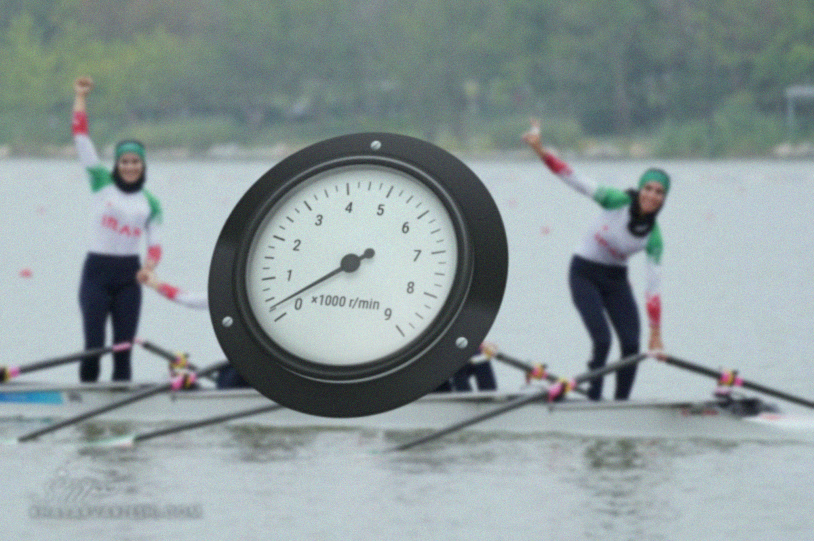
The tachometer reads 250; rpm
